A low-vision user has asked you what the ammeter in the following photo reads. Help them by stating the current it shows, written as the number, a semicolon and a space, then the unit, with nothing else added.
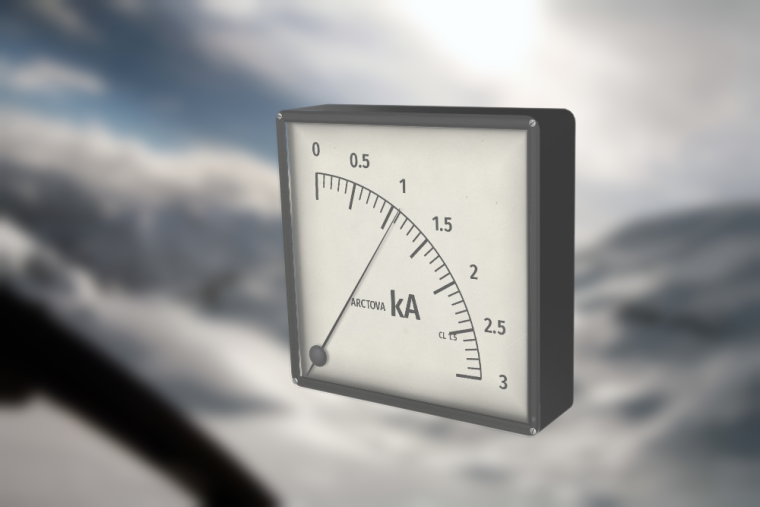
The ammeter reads 1.1; kA
